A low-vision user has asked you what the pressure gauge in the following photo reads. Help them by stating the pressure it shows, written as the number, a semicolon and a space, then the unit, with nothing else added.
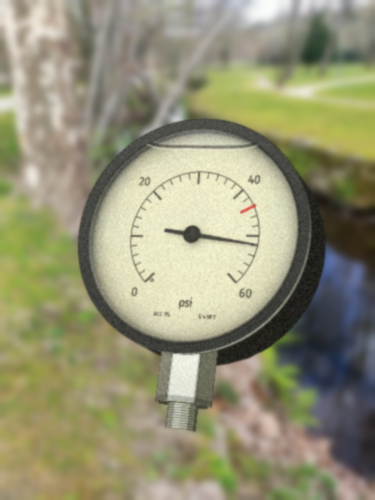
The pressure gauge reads 52; psi
